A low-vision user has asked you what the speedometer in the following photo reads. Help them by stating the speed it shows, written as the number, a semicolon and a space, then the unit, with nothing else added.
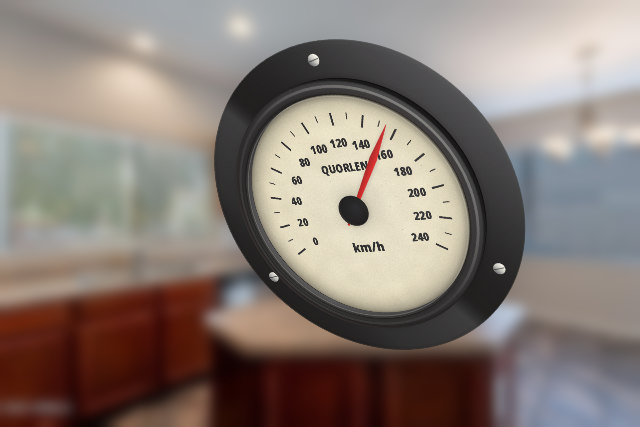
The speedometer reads 155; km/h
